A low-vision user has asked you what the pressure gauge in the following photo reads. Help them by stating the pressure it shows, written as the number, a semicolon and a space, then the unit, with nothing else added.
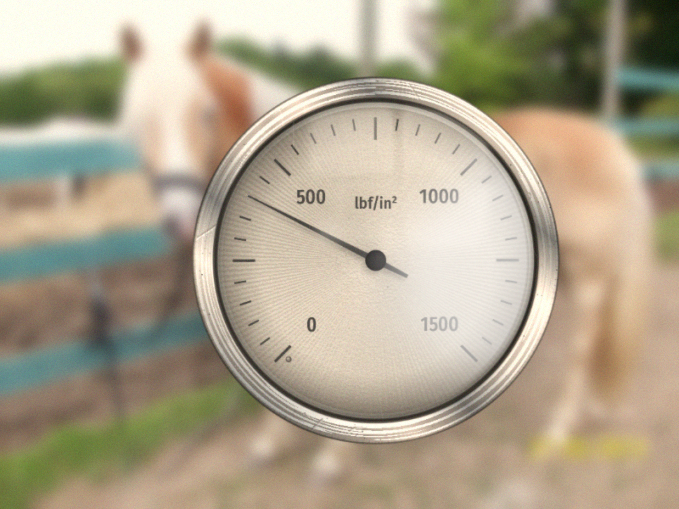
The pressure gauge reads 400; psi
